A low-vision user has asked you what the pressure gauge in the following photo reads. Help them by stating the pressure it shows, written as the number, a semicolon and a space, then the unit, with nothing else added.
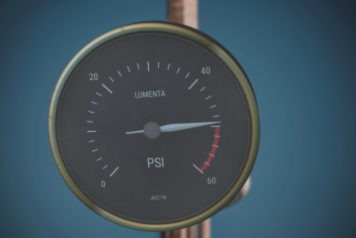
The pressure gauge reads 49; psi
